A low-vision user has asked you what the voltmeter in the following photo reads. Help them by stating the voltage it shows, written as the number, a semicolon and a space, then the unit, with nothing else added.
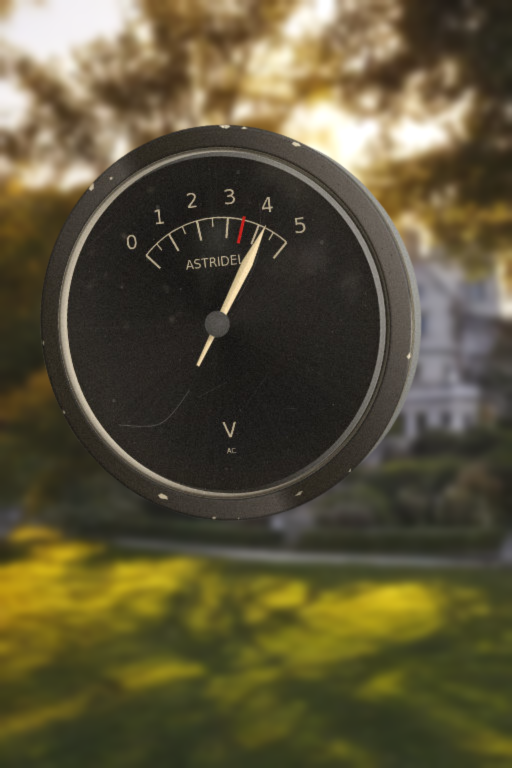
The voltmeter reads 4.25; V
